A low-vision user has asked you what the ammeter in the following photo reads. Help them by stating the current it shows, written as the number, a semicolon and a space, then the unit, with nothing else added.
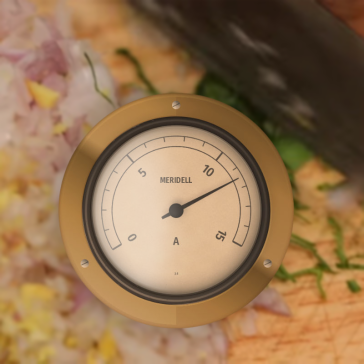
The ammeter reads 11.5; A
